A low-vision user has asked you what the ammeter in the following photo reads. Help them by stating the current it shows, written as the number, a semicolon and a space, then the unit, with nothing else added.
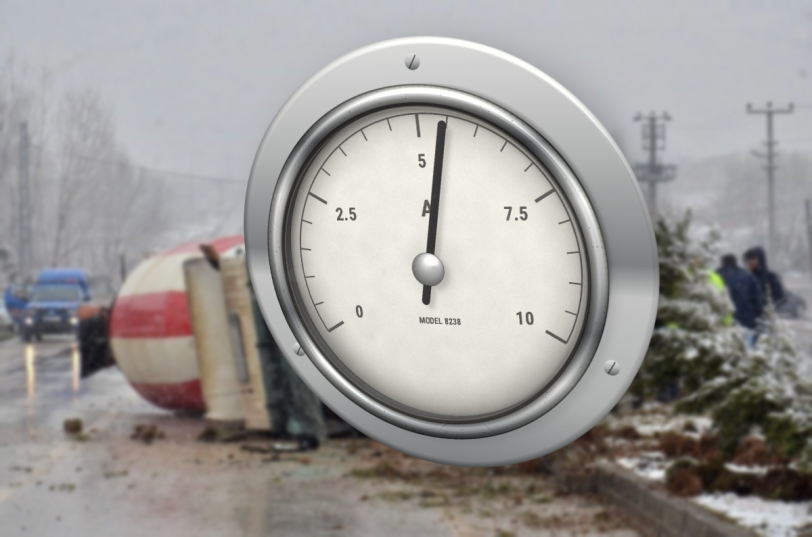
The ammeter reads 5.5; A
